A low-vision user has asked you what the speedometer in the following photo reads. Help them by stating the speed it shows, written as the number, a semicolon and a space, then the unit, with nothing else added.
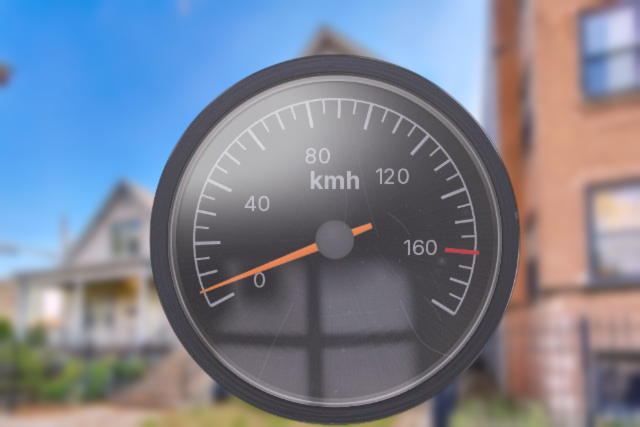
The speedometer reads 5; km/h
